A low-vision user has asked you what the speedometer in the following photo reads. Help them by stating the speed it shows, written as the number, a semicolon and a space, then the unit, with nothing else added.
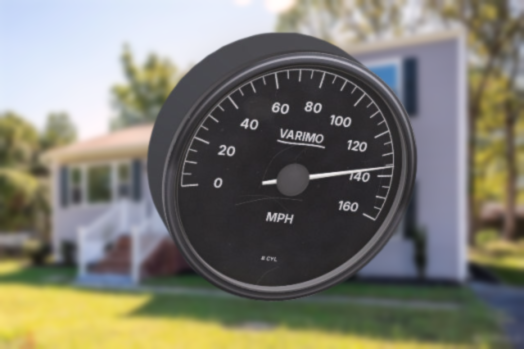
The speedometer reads 135; mph
